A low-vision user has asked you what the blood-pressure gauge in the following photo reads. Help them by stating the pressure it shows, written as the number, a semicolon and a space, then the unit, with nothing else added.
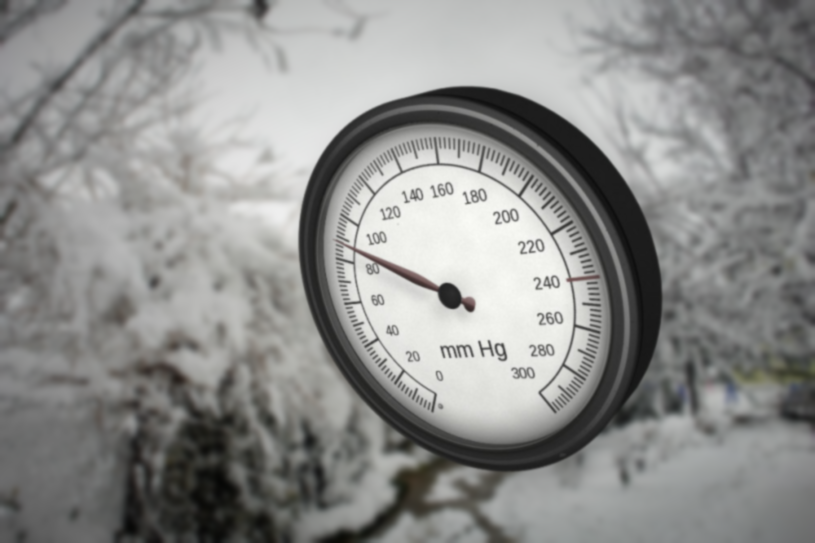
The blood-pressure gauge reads 90; mmHg
